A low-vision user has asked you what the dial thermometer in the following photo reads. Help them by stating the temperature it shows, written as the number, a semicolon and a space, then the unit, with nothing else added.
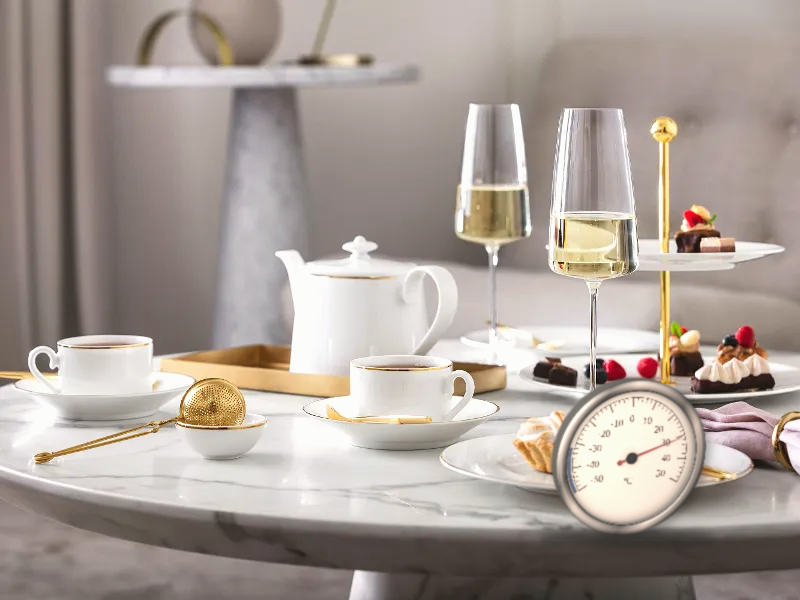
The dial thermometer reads 30; °C
